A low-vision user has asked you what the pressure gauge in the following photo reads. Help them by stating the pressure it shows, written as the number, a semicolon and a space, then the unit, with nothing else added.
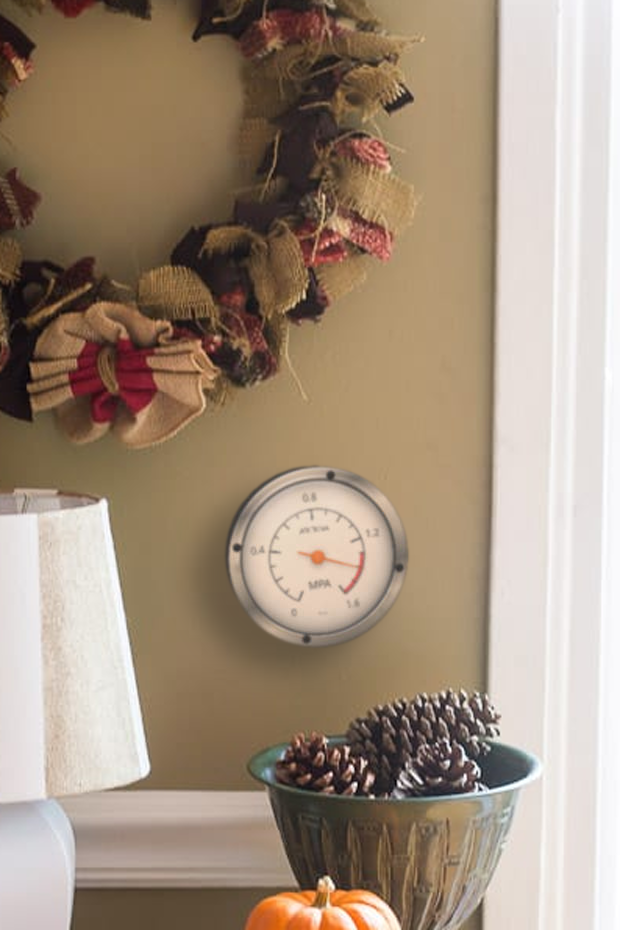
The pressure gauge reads 1.4; MPa
